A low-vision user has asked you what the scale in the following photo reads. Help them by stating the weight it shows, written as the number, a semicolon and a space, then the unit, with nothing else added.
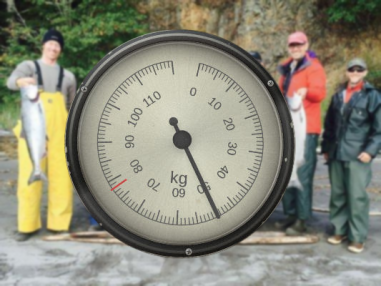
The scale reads 50; kg
